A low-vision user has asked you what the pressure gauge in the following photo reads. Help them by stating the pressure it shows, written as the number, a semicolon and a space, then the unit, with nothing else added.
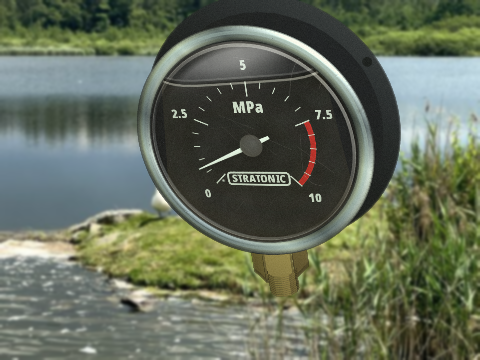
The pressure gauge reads 0.75; MPa
